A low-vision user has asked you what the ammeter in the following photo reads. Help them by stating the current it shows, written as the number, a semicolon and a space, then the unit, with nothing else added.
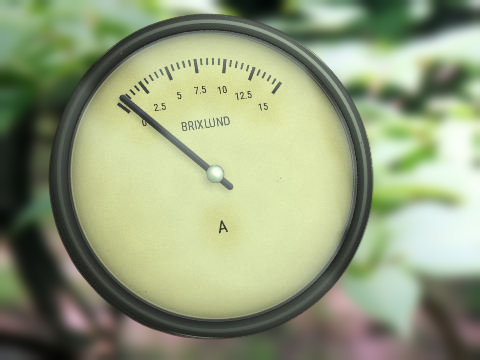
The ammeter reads 0.5; A
